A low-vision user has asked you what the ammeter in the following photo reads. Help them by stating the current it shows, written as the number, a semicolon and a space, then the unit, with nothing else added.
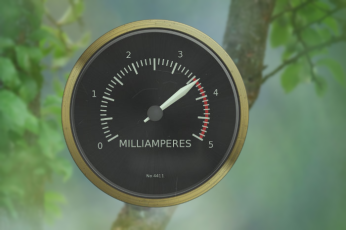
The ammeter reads 3.6; mA
